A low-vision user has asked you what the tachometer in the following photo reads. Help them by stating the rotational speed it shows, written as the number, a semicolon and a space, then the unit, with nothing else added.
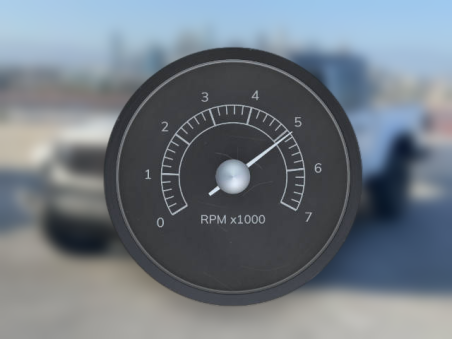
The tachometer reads 5100; rpm
